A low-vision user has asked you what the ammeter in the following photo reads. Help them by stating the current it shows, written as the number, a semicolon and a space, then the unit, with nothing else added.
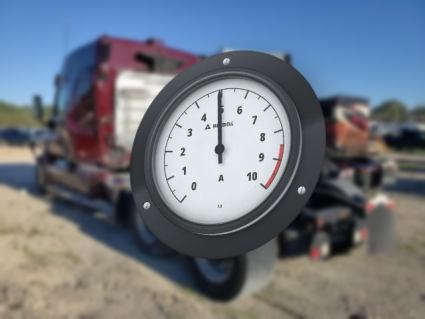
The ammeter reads 5; A
